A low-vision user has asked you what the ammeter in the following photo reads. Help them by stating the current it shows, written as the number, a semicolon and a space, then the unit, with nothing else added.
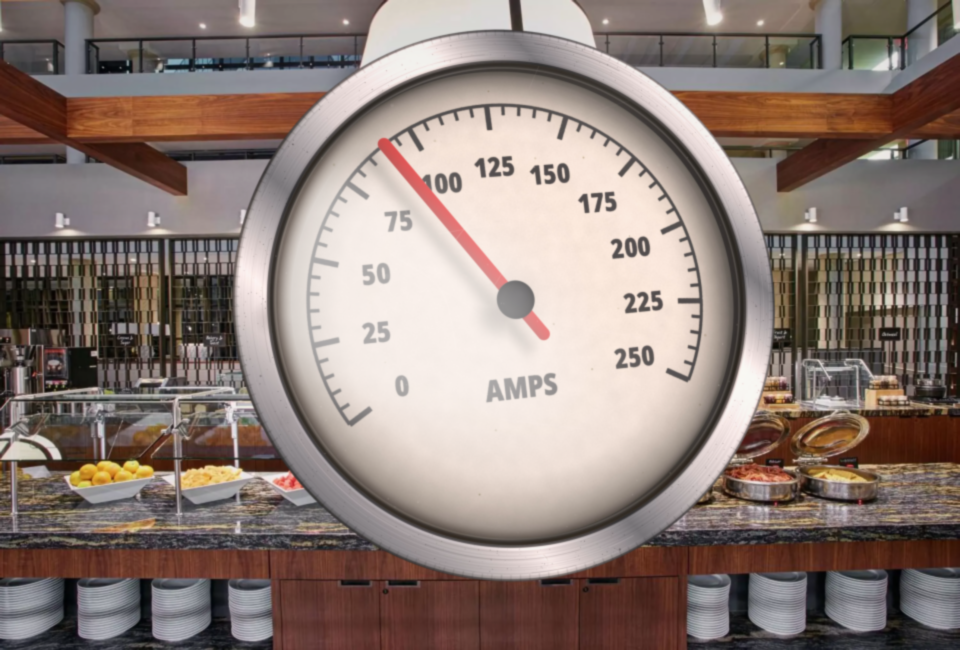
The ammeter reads 90; A
